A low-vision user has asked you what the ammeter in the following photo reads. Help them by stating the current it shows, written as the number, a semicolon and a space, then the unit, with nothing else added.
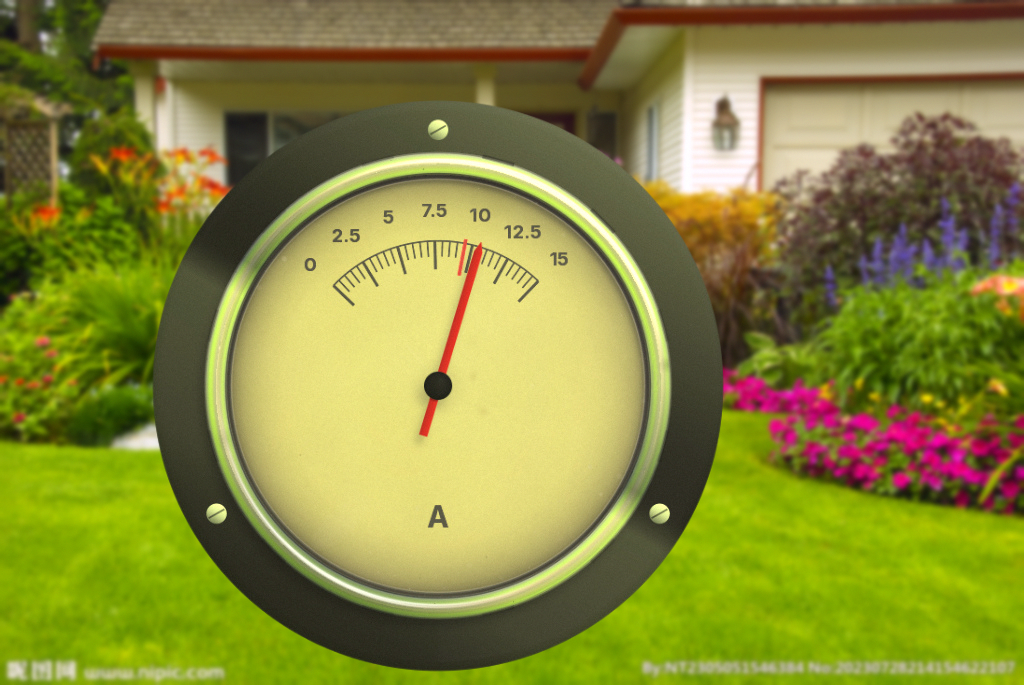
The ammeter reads 10.5; A
